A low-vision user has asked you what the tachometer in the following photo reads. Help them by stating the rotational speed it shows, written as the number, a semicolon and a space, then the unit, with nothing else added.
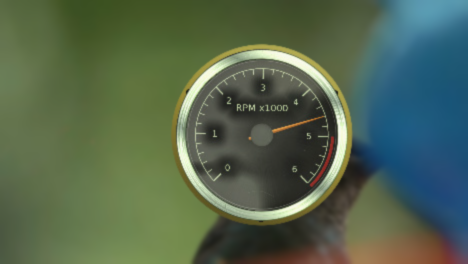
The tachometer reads 4600; rpm
